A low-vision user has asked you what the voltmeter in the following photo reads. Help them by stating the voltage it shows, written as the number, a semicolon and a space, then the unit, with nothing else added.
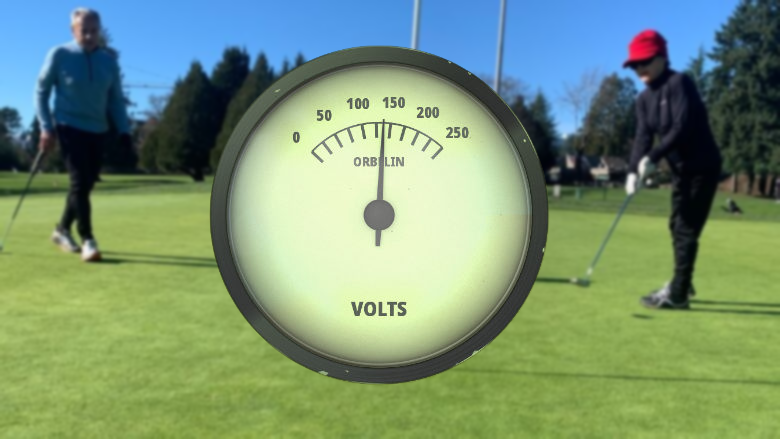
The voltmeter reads 137.5; V
